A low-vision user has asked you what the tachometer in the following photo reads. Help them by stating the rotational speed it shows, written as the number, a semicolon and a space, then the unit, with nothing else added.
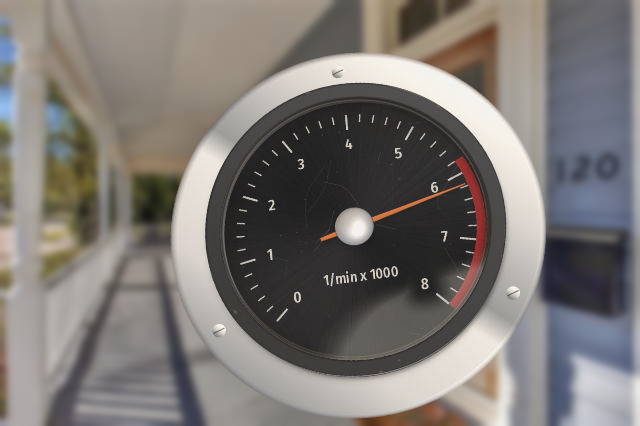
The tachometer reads 6200; rpm
